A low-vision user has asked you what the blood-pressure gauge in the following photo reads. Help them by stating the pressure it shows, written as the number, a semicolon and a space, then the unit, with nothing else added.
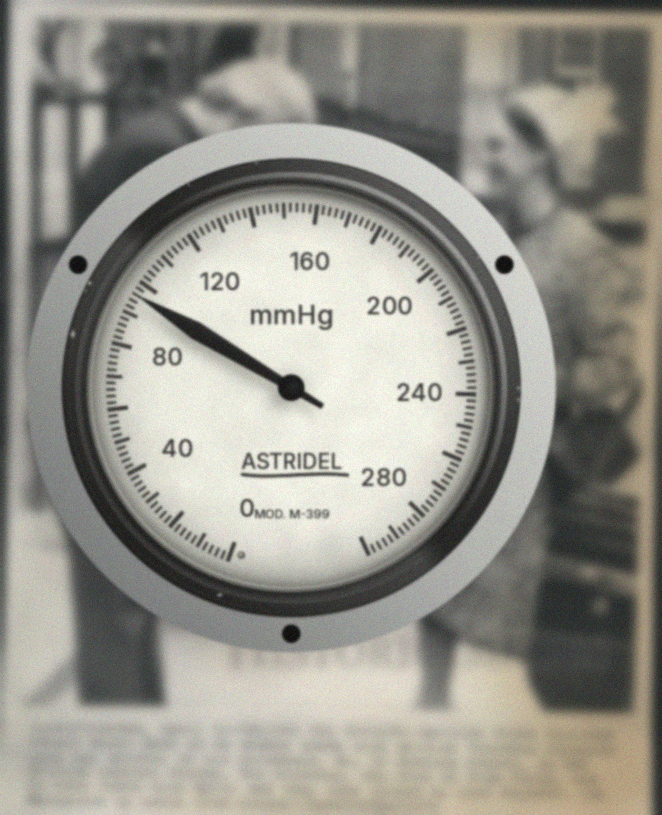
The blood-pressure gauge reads 96; mmHg
